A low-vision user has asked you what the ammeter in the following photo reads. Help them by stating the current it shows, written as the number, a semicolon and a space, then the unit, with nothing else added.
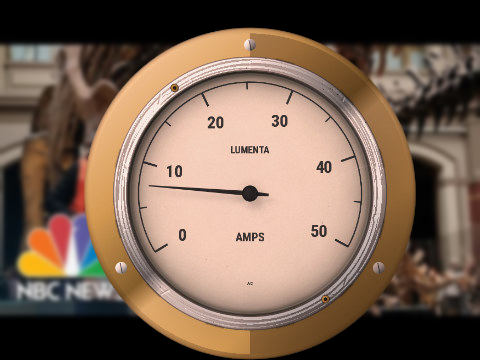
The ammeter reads 7.5; A
